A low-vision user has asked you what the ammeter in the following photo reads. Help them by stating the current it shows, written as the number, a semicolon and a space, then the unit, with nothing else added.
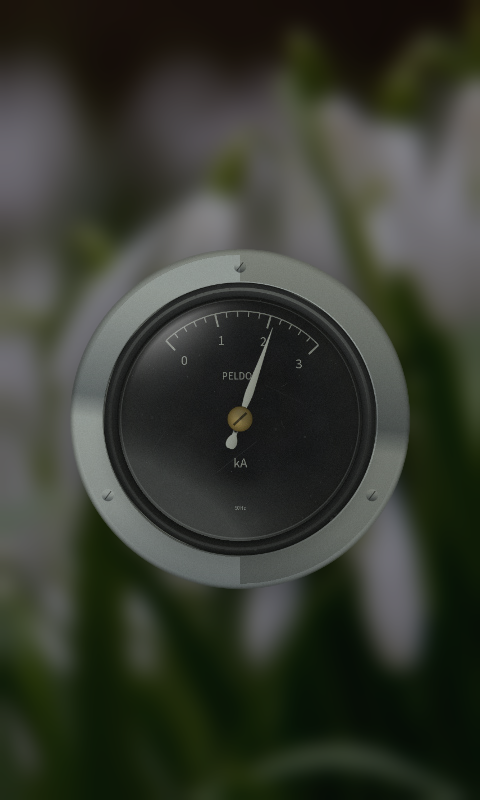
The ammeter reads 2.1; kA
